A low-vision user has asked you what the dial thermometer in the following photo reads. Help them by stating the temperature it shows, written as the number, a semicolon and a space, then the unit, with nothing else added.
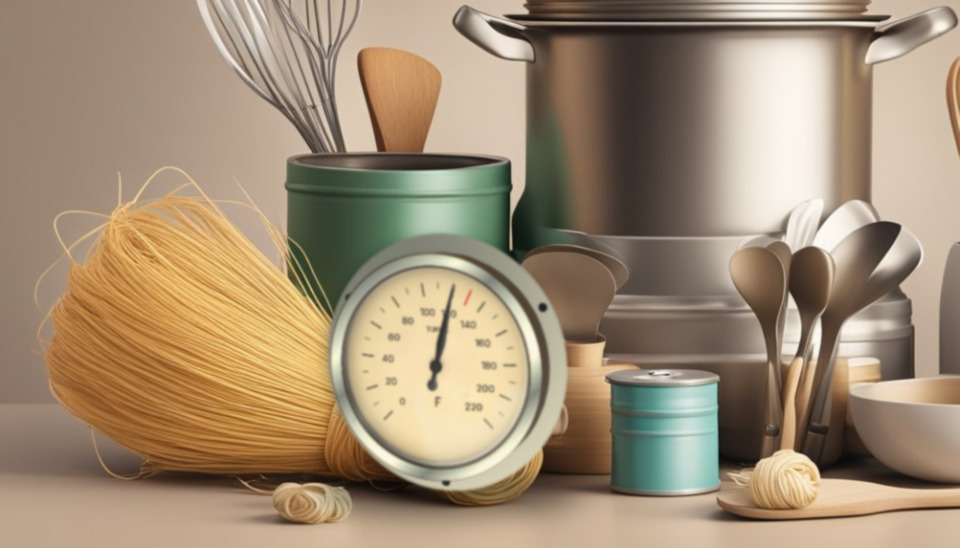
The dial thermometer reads 120; °F
